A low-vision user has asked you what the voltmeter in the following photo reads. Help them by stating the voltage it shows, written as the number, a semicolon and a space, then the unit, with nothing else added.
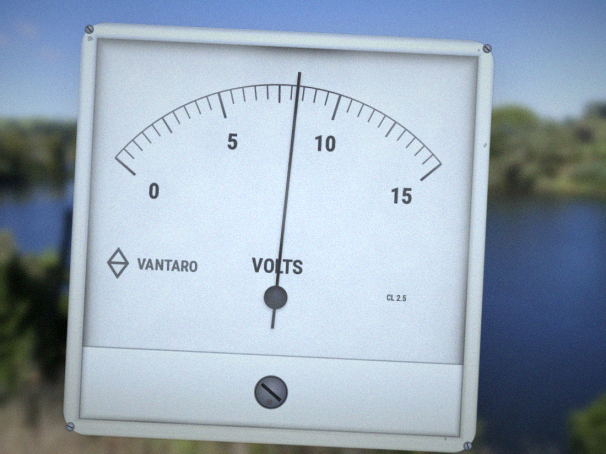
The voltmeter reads 8.25; V
